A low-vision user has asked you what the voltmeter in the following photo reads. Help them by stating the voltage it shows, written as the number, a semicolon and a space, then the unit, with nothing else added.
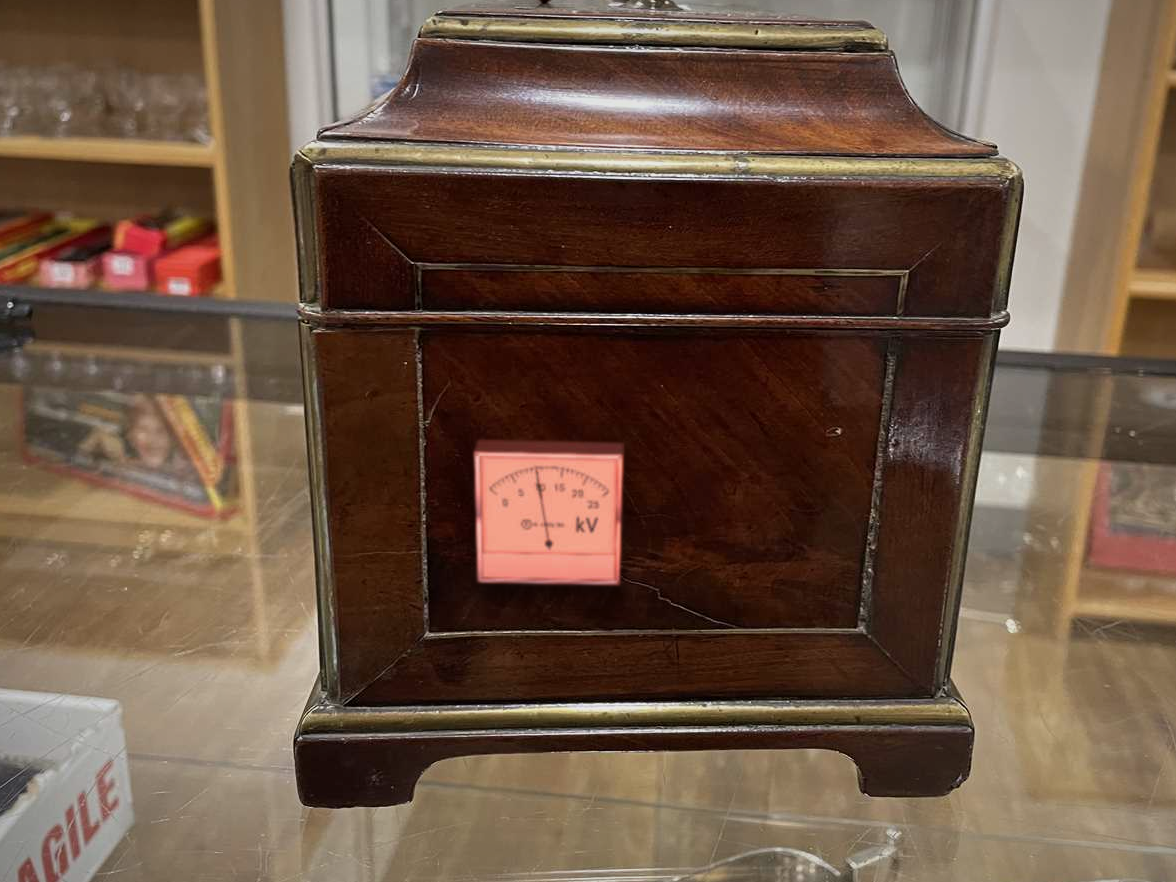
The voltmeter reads 10; kV
